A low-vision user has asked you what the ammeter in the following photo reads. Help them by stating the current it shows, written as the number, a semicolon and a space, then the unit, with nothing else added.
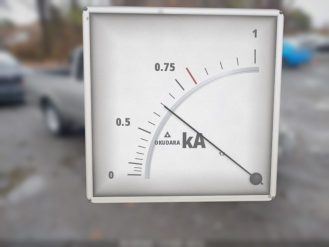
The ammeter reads 0.65; kA
